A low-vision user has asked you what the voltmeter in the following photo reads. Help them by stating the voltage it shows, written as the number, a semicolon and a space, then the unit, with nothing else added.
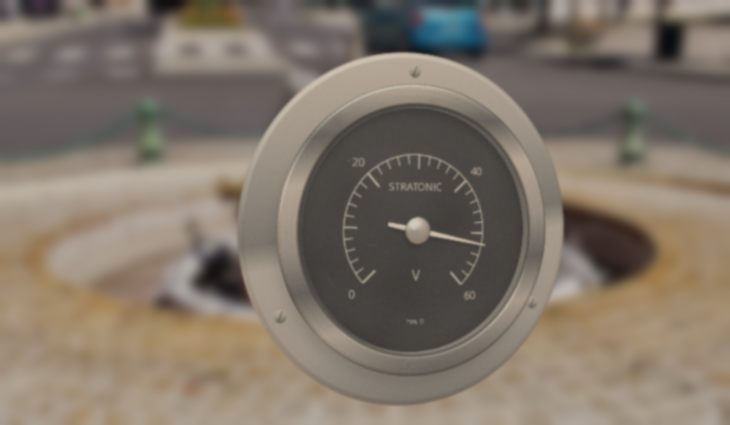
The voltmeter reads 52; V
